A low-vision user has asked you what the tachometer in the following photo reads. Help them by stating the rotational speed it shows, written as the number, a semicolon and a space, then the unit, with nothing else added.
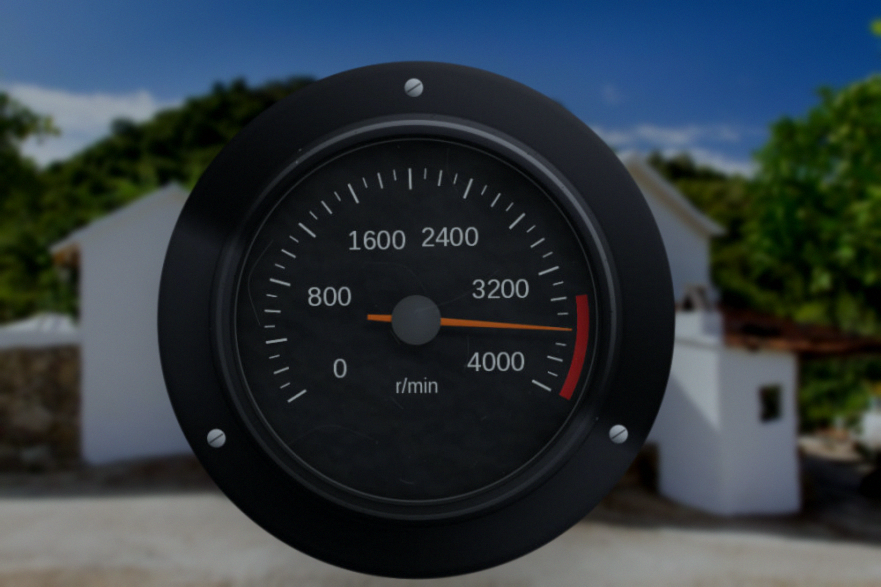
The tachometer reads 3600; rpm
